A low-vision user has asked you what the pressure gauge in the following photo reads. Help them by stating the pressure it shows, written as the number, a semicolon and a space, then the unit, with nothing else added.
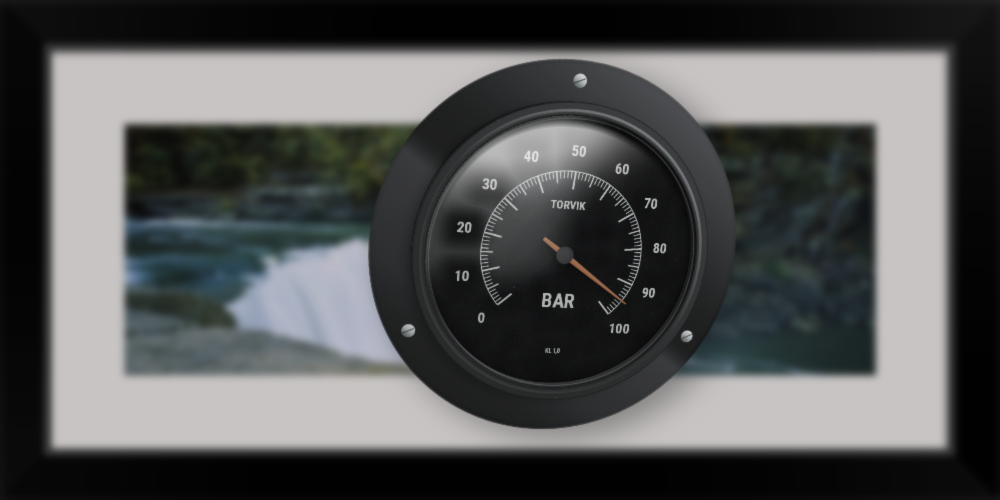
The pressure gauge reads 95; bar
